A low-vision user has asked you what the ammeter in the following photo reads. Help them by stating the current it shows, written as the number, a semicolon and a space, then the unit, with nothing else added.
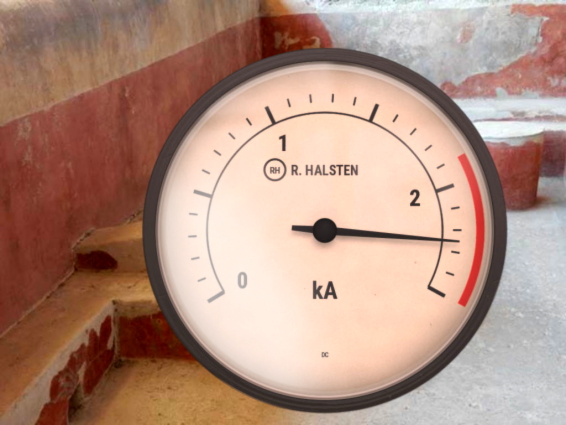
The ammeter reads 2.25; kA
